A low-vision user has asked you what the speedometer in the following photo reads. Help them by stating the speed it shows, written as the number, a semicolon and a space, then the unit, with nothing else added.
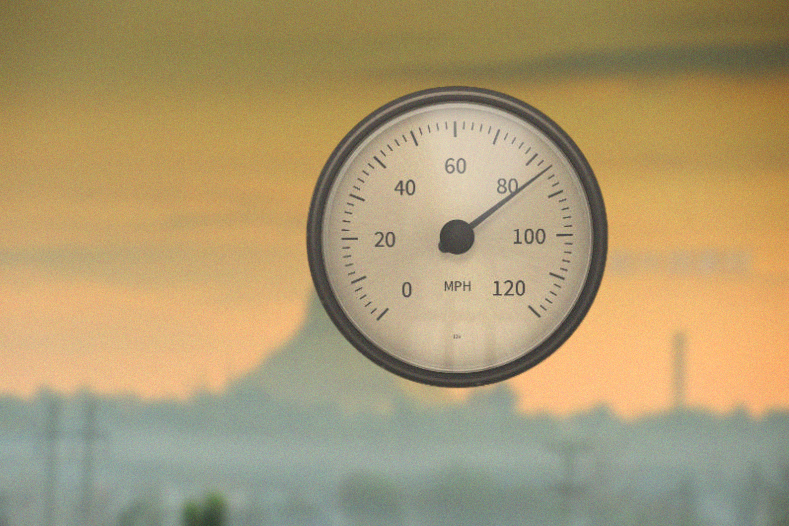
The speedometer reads 84; mph
